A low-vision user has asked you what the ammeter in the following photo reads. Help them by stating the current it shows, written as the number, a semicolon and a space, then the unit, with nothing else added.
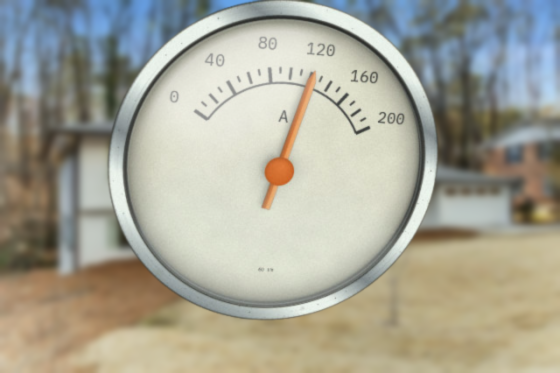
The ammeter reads 120; A
